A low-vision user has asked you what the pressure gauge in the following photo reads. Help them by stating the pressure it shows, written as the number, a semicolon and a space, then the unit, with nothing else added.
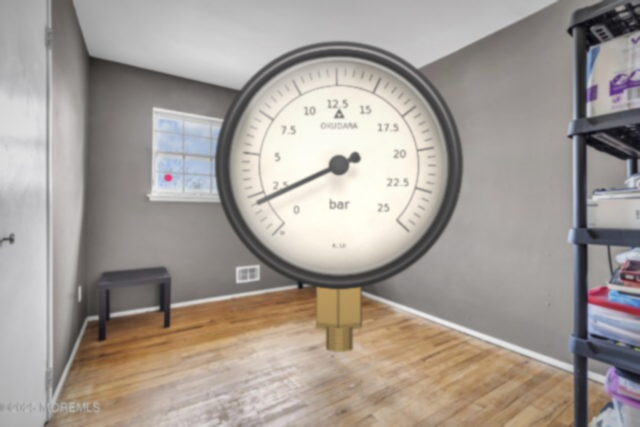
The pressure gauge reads 2; bar
